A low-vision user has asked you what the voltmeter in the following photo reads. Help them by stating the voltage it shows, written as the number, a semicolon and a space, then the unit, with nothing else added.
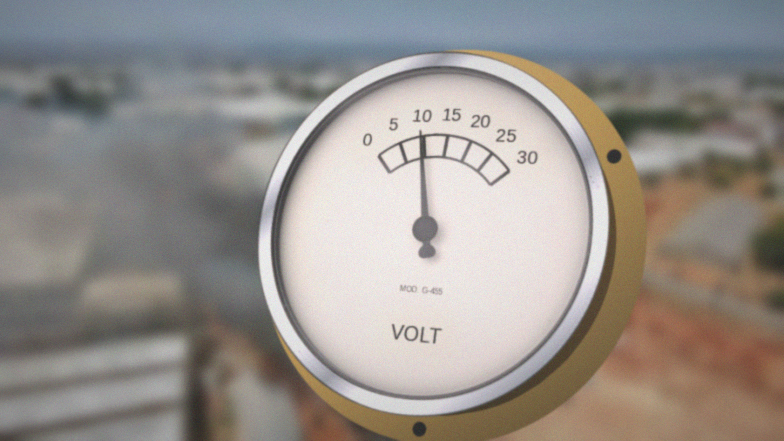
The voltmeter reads 10; V
